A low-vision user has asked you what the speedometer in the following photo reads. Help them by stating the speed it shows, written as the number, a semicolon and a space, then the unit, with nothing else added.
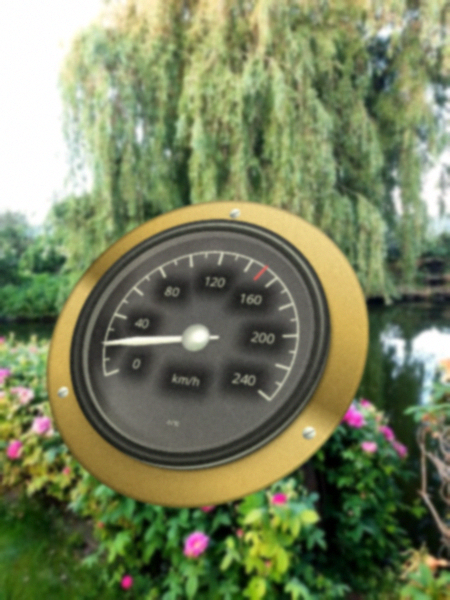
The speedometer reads 20; km/h
